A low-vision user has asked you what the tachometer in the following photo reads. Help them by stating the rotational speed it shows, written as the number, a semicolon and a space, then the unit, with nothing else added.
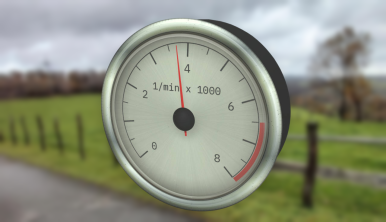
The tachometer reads 3750; rpm
